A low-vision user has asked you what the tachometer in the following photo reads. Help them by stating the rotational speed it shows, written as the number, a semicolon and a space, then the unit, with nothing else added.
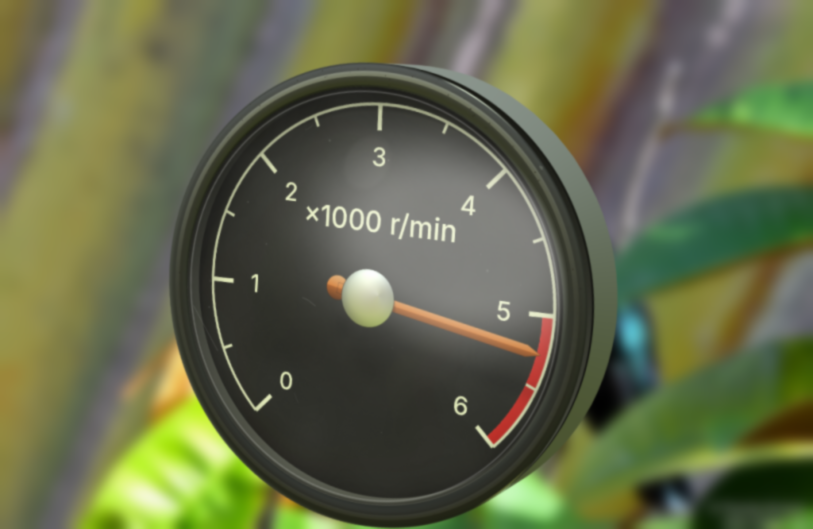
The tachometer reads 5250; rpm
